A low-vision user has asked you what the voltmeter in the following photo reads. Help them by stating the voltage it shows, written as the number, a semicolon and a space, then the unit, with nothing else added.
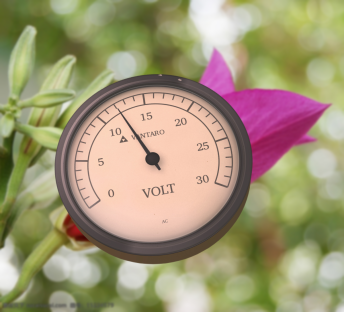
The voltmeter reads 12; V
